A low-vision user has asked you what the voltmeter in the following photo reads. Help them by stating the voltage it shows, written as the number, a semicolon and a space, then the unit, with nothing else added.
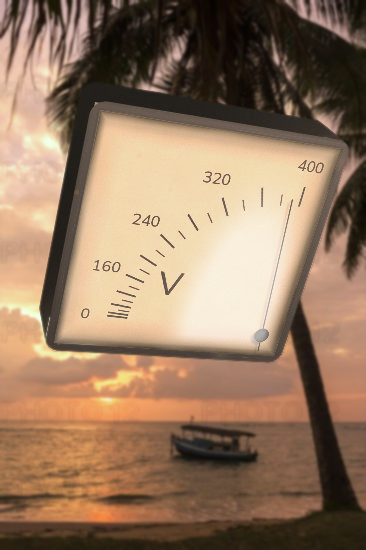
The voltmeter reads 390; V
